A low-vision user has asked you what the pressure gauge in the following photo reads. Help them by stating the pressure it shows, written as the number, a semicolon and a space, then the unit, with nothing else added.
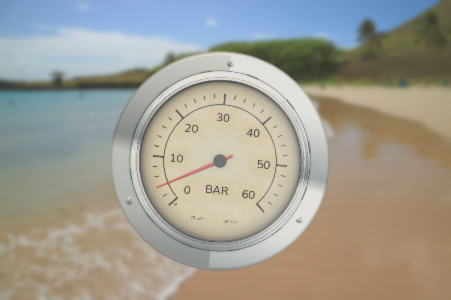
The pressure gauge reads 4; bar
